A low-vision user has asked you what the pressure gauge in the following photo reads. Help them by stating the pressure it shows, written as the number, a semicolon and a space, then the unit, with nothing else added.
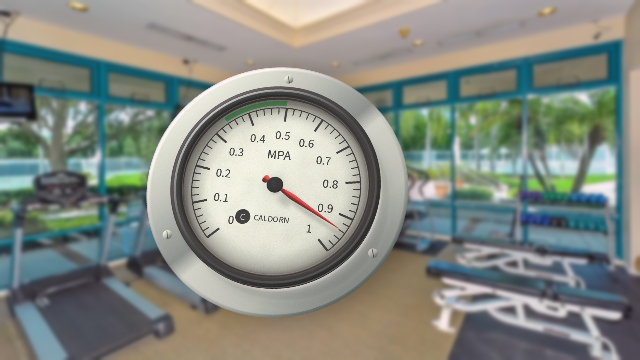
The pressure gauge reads 0.94; MPa
